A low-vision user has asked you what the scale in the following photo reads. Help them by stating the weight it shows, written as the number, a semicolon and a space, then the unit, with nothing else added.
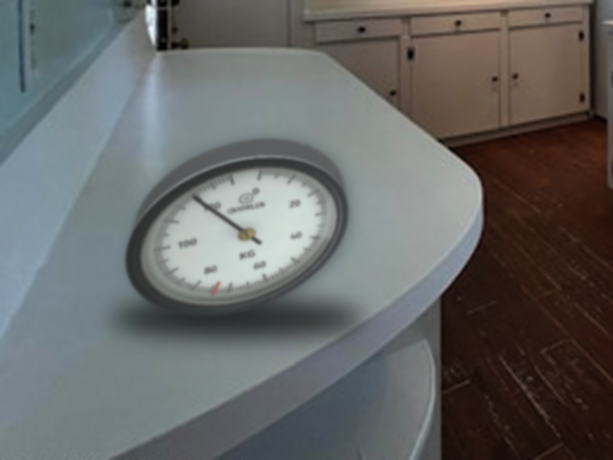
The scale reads 120; kg
